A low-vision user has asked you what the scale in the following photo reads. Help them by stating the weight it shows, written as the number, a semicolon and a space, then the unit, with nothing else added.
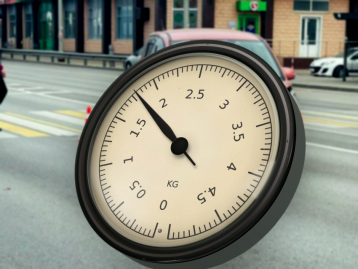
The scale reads 1.8; kg
